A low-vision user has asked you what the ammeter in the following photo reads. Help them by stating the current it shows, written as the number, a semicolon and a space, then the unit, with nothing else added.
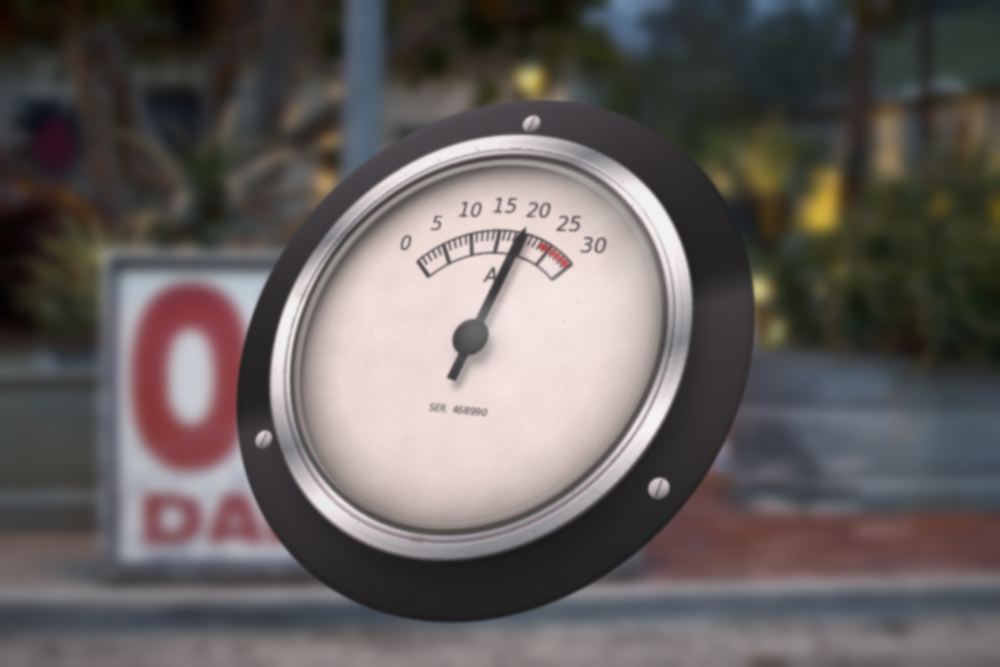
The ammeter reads 20; A
